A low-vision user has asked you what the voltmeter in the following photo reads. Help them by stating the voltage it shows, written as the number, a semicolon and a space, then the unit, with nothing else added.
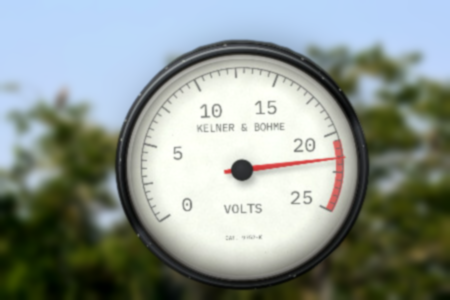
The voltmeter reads 21.5; V
